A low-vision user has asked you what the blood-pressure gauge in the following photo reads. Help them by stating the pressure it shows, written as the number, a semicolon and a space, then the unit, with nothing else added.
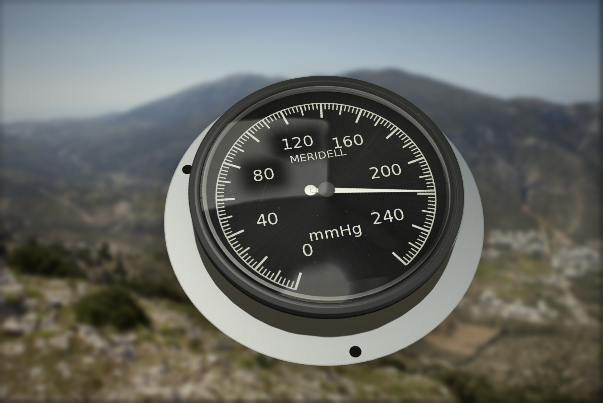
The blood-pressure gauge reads 220; mmHg
